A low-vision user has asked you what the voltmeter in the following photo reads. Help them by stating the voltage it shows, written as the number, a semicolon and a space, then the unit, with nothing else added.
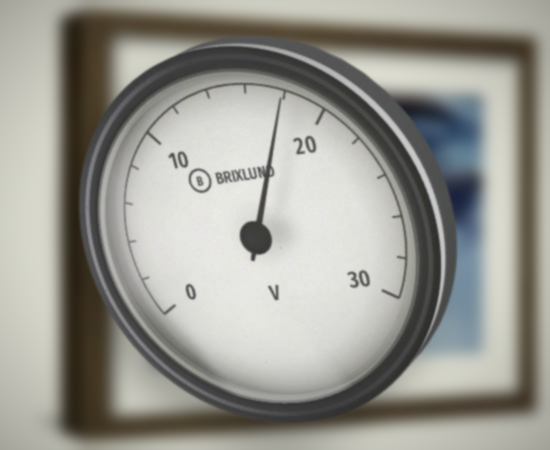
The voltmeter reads 18; V
